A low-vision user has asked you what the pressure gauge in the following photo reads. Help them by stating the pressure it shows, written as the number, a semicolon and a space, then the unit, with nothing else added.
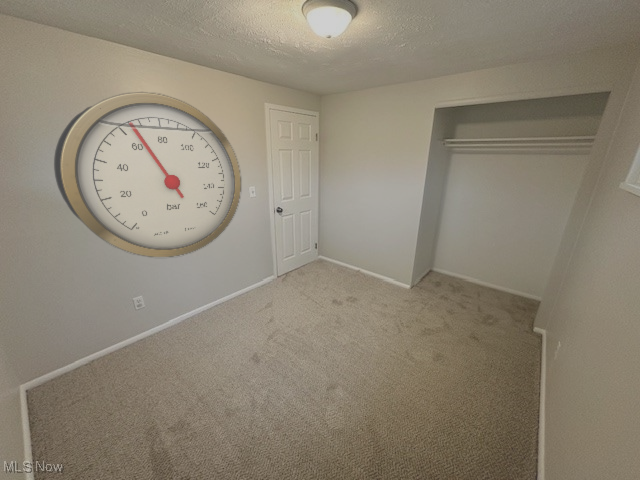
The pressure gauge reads 65; bar
